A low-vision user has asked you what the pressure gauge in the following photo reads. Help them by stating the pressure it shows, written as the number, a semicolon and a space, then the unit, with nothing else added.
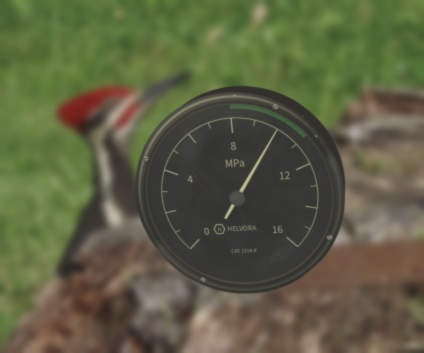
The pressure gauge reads 10; MPa
